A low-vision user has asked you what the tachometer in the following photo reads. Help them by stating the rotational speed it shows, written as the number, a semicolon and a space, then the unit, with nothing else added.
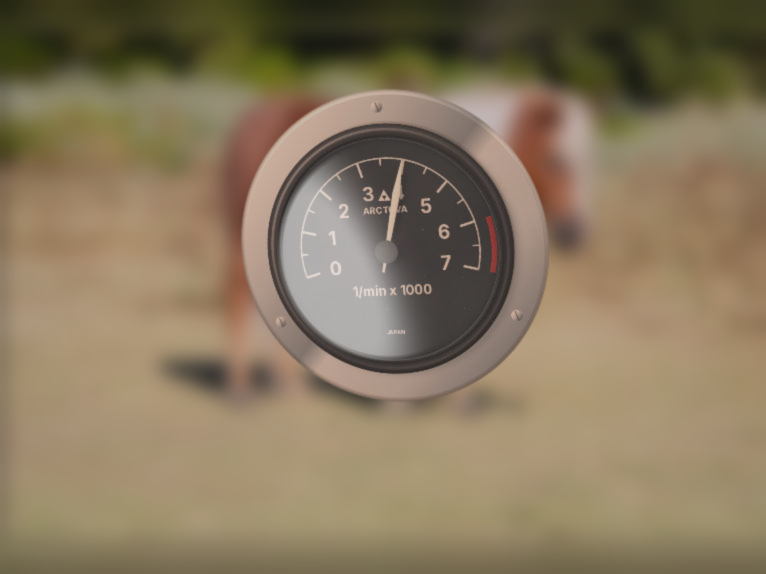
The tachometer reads 4000; rpm
